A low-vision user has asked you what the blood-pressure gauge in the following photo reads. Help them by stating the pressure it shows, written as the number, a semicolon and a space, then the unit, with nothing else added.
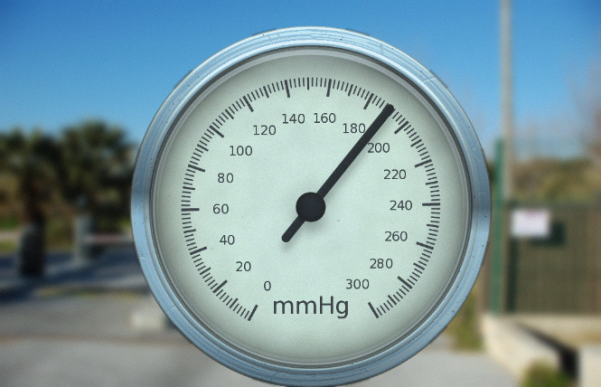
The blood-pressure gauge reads 190; mmHg
